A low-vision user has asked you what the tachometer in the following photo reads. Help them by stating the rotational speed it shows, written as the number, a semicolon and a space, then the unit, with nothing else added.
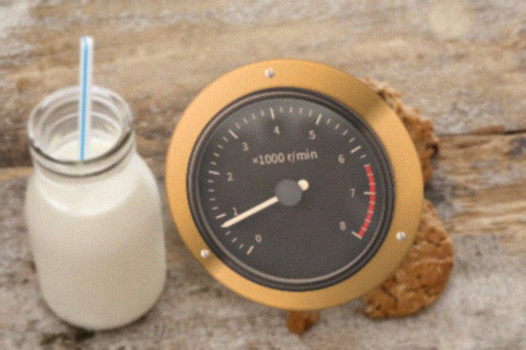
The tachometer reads 800; rpm
